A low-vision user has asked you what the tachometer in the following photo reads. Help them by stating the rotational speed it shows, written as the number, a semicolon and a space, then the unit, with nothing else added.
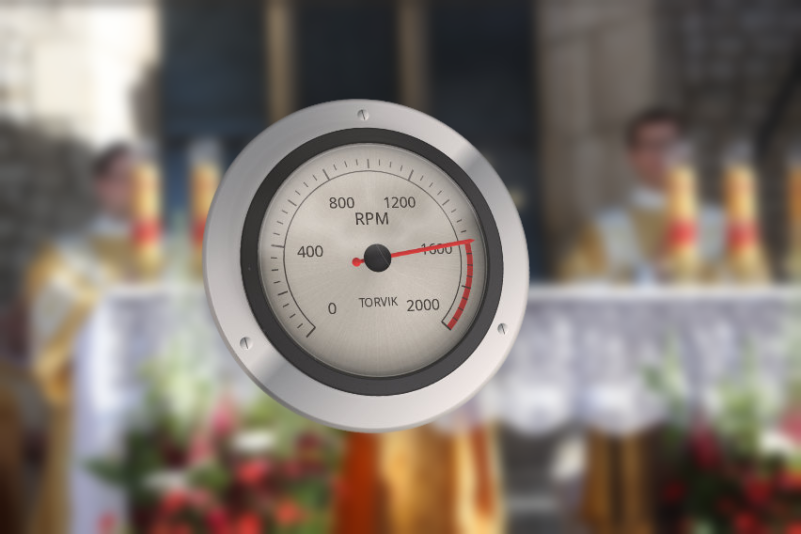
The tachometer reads 1600; rpm
